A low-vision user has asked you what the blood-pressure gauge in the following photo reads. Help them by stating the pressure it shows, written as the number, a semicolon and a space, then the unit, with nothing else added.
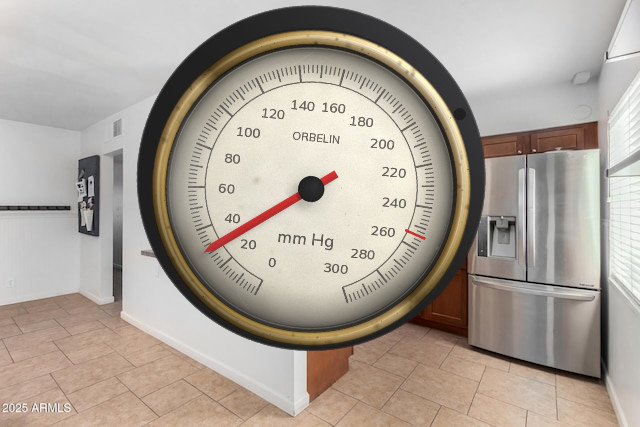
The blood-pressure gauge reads 30; mmHg
